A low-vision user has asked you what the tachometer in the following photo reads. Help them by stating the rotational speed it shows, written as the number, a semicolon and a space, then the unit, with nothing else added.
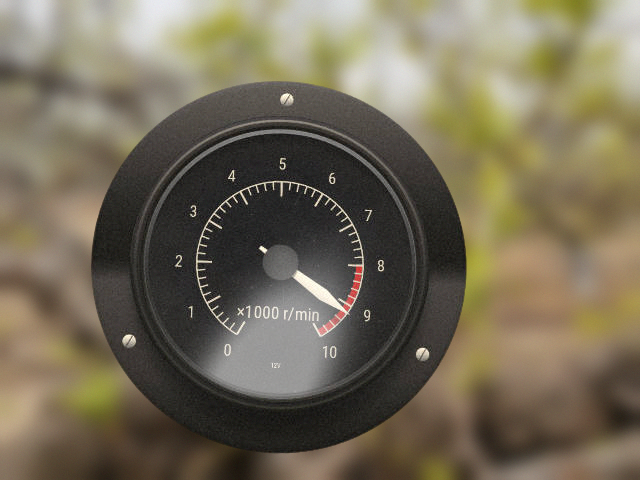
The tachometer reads 9200; rpm
